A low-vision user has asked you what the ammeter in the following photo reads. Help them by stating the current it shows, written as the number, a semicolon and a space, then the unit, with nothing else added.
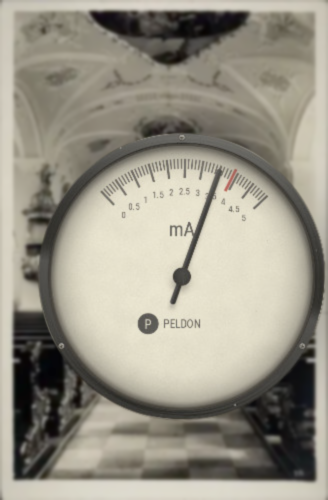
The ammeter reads 3.5; mA
